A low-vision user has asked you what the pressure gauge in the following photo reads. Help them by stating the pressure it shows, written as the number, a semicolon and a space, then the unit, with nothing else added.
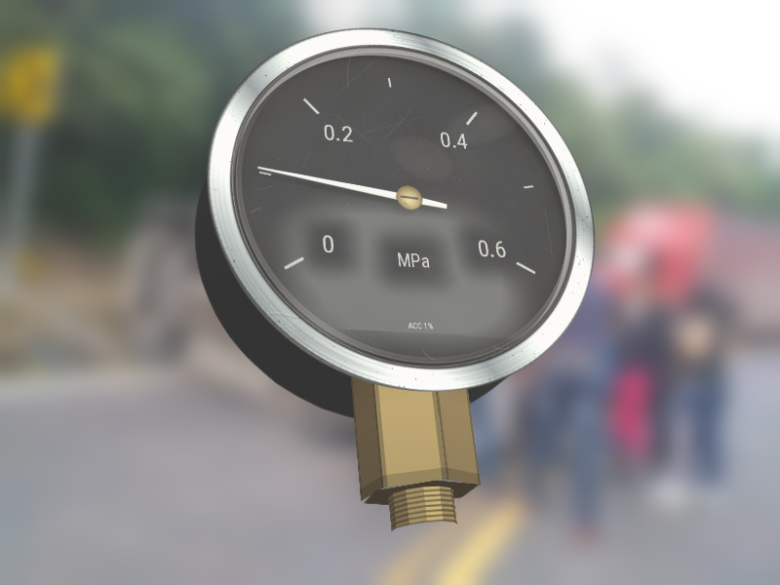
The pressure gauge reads 0.1; MPa
